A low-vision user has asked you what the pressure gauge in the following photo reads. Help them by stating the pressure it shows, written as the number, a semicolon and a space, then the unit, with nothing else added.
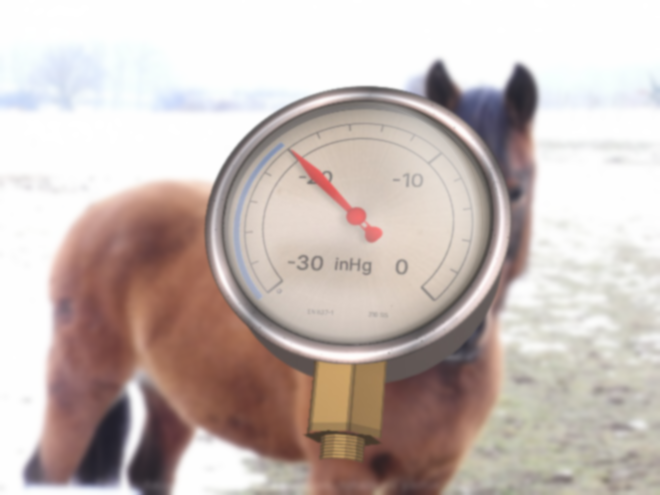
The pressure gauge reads -20; inHg
